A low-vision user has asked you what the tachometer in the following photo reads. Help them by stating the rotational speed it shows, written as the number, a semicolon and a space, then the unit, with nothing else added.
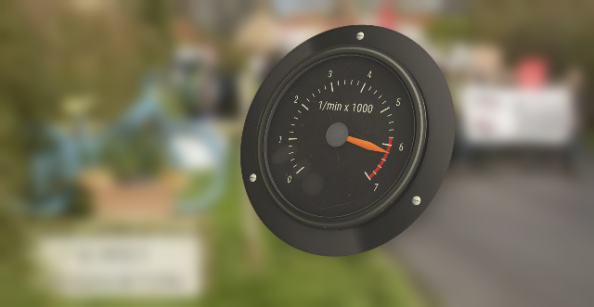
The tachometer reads 6200; rpm
